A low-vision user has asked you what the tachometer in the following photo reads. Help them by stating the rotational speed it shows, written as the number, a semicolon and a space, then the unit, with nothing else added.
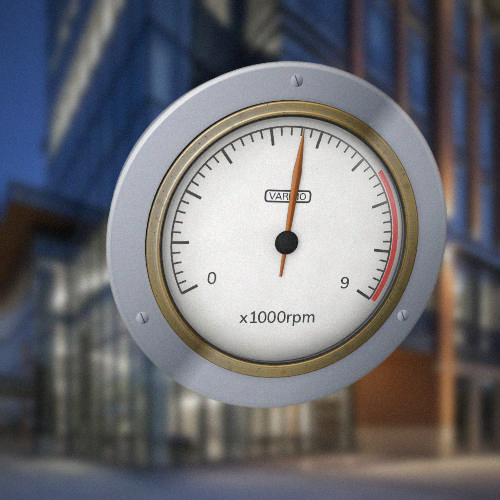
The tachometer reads 4600; rpm
